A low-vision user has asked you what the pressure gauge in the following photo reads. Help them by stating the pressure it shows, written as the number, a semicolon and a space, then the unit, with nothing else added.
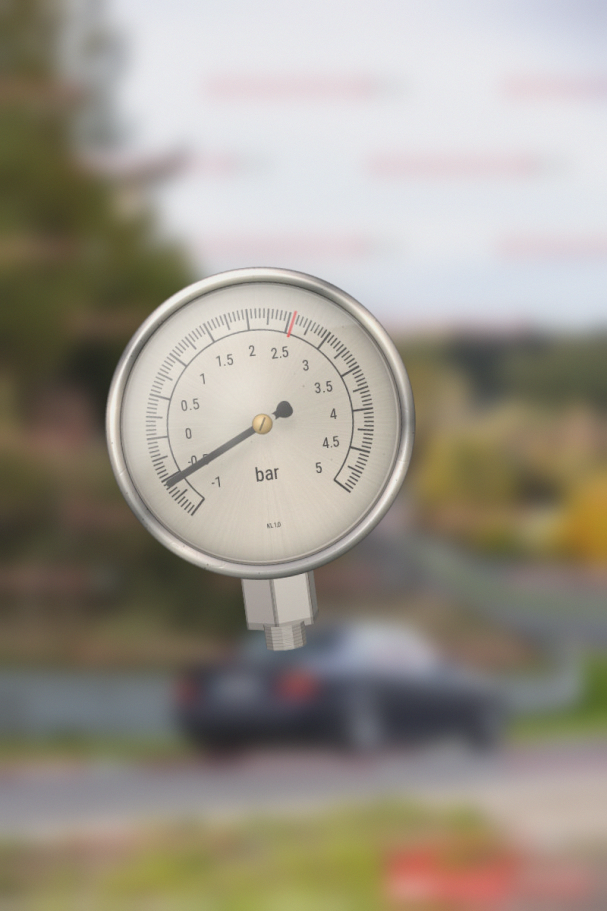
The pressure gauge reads -0.55; bar
